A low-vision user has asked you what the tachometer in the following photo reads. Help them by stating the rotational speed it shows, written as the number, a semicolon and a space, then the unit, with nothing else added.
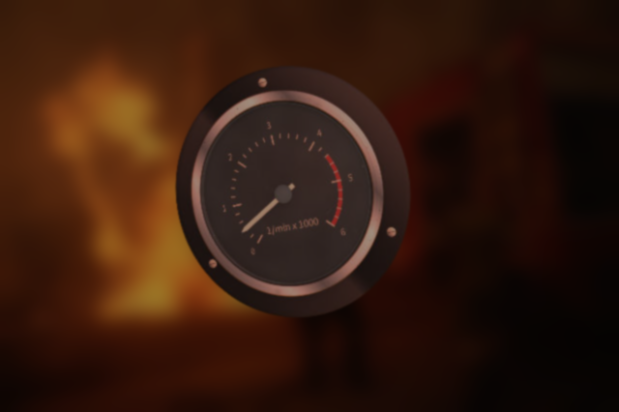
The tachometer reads 400; rpm
